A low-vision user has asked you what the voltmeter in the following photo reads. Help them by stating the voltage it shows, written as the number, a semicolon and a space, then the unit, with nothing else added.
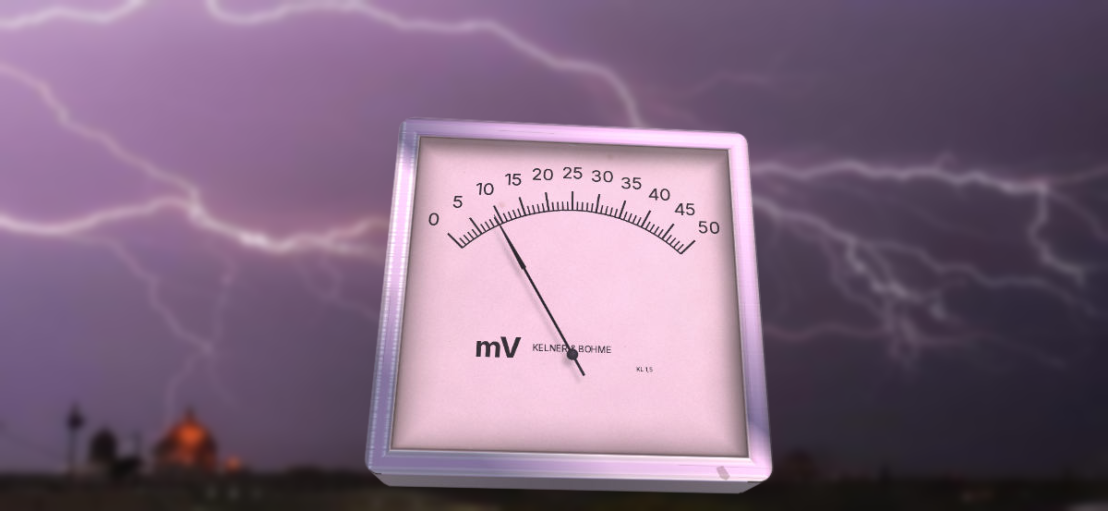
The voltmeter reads 9; mV
